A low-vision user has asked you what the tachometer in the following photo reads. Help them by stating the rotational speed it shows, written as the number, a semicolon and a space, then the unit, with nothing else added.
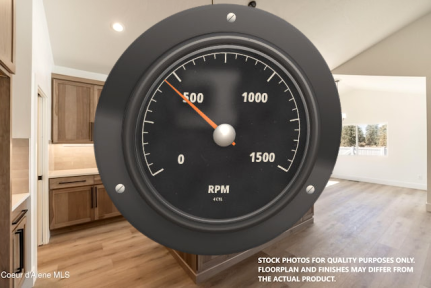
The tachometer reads 450; rpm
